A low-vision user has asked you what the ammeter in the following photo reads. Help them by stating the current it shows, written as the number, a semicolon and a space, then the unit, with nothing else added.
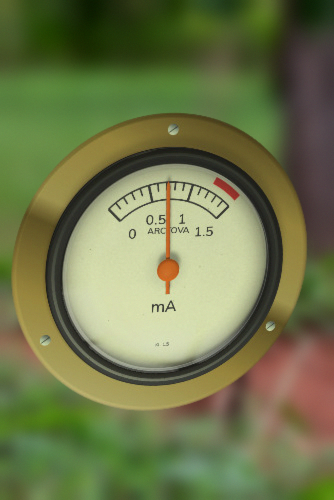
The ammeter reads 0.7; mA
